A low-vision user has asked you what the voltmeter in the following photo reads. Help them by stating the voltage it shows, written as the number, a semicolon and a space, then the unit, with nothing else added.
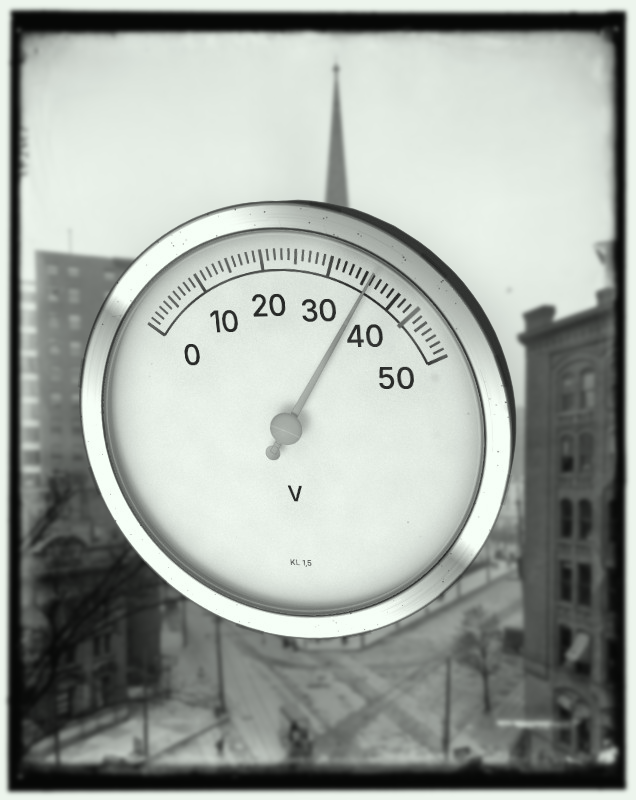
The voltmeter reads 36; V
